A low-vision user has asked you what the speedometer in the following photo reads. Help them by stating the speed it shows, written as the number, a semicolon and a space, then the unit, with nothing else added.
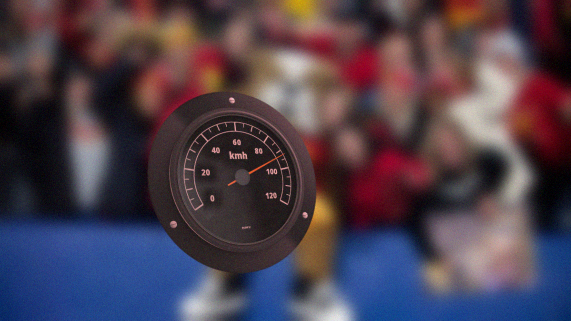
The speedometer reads 92.5; km/h
